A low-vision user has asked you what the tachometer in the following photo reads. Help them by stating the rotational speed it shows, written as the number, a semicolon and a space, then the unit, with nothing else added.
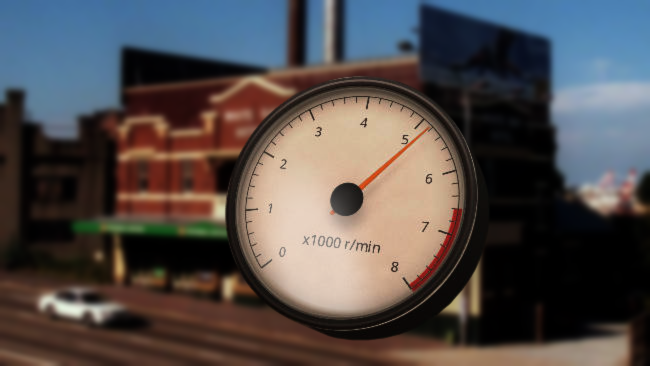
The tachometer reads 5200; rpm
